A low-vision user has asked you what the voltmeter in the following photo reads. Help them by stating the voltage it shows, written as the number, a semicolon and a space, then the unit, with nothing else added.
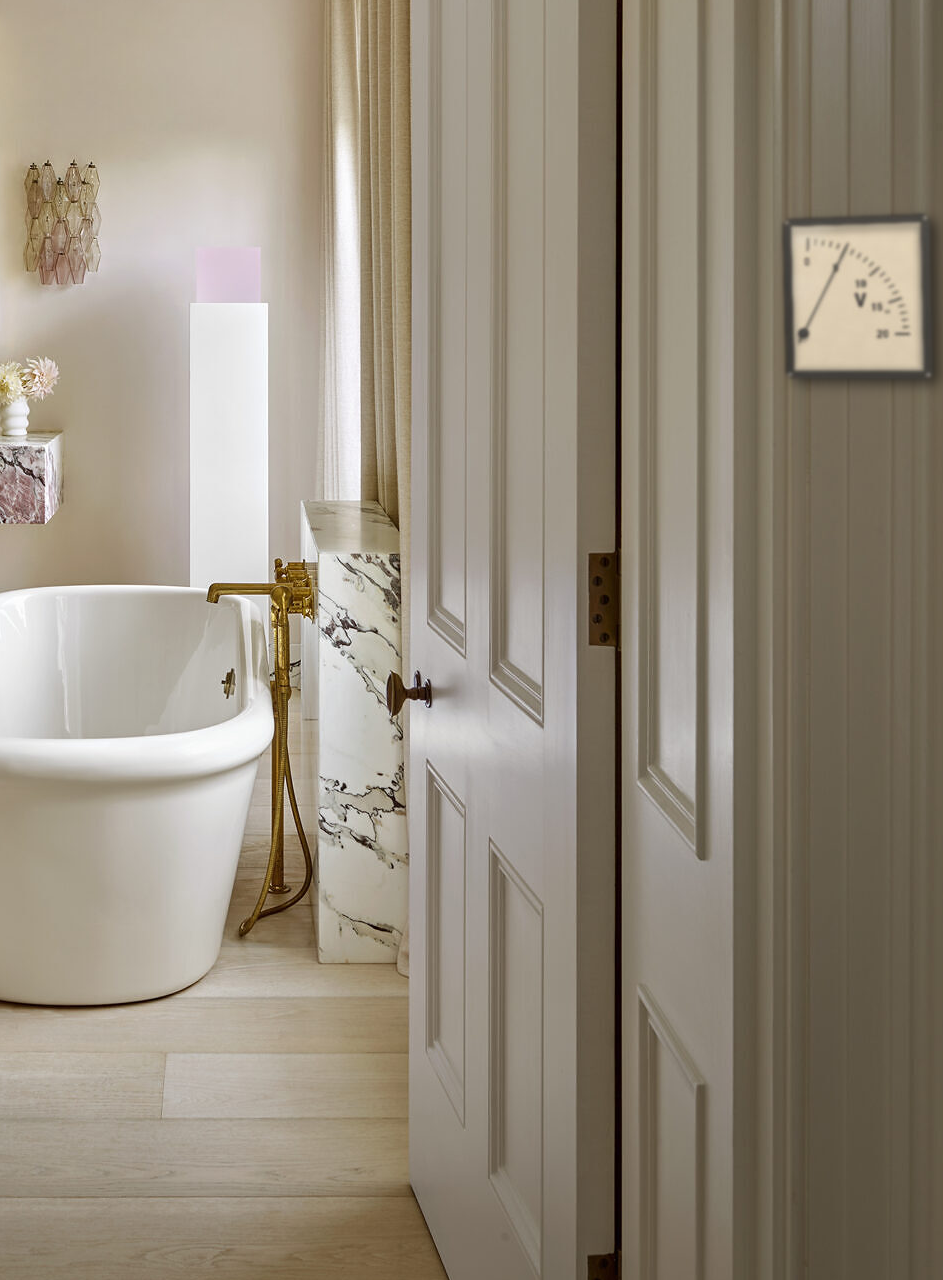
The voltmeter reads 5; V
